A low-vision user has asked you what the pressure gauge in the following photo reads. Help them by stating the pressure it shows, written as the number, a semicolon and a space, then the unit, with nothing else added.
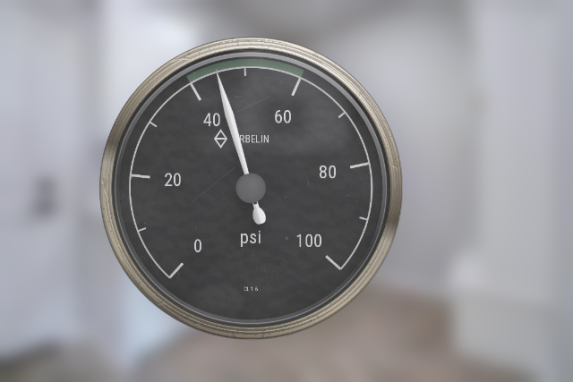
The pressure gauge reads 45; psi
